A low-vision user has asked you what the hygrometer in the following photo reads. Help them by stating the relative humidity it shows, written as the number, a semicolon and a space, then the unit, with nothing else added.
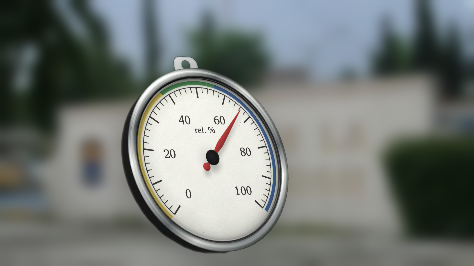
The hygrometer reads 66; %
